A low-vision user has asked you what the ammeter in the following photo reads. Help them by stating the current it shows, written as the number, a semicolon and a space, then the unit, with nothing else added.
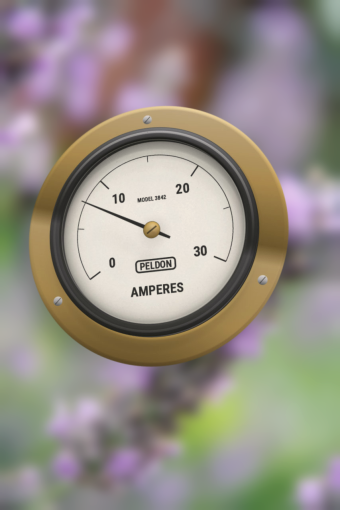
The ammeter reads 7.5; A
